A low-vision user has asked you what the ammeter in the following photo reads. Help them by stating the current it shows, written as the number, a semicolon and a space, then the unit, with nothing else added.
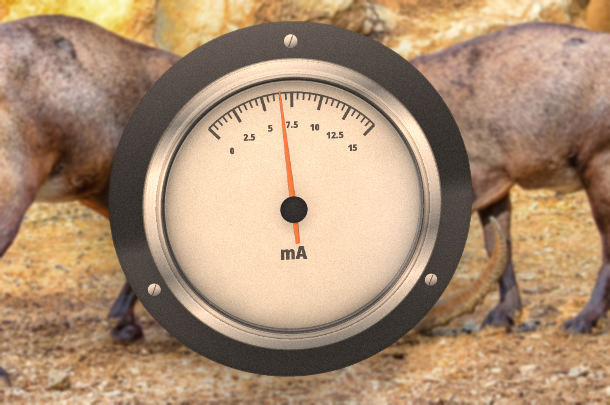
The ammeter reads 6.5; mA
